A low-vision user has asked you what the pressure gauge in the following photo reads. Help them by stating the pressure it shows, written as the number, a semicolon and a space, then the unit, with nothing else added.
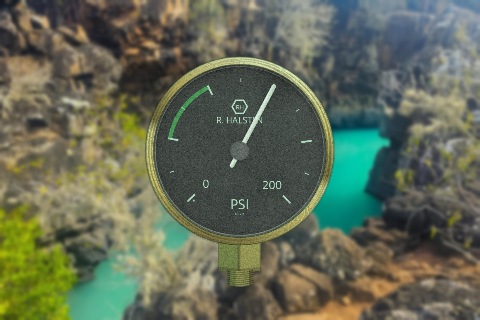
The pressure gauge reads 120; psi
